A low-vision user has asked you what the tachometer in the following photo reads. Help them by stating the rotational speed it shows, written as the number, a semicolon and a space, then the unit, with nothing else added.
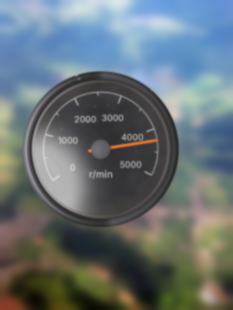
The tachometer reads 4250; rpm
